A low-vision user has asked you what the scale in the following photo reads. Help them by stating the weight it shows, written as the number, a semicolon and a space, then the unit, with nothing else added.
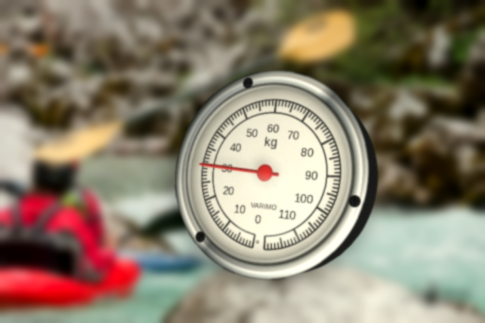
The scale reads 30; kg
